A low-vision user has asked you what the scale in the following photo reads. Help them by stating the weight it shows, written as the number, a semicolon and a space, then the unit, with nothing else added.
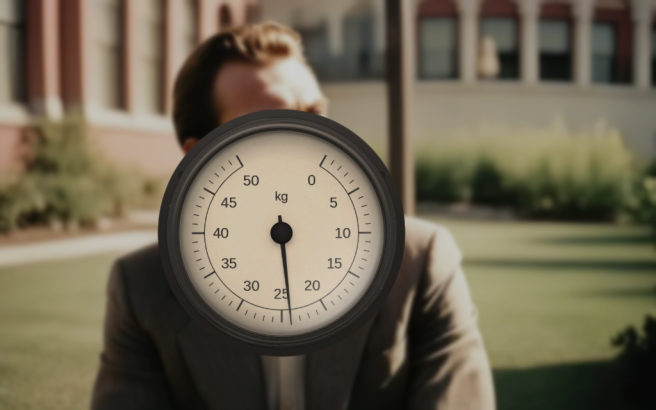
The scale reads 24; kg
